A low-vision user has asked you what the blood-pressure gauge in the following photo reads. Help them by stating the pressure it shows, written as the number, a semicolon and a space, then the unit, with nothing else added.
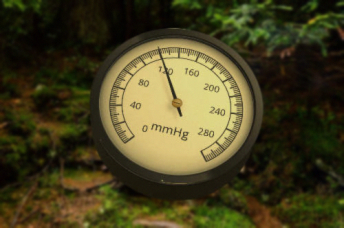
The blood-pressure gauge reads 120; mmHg
